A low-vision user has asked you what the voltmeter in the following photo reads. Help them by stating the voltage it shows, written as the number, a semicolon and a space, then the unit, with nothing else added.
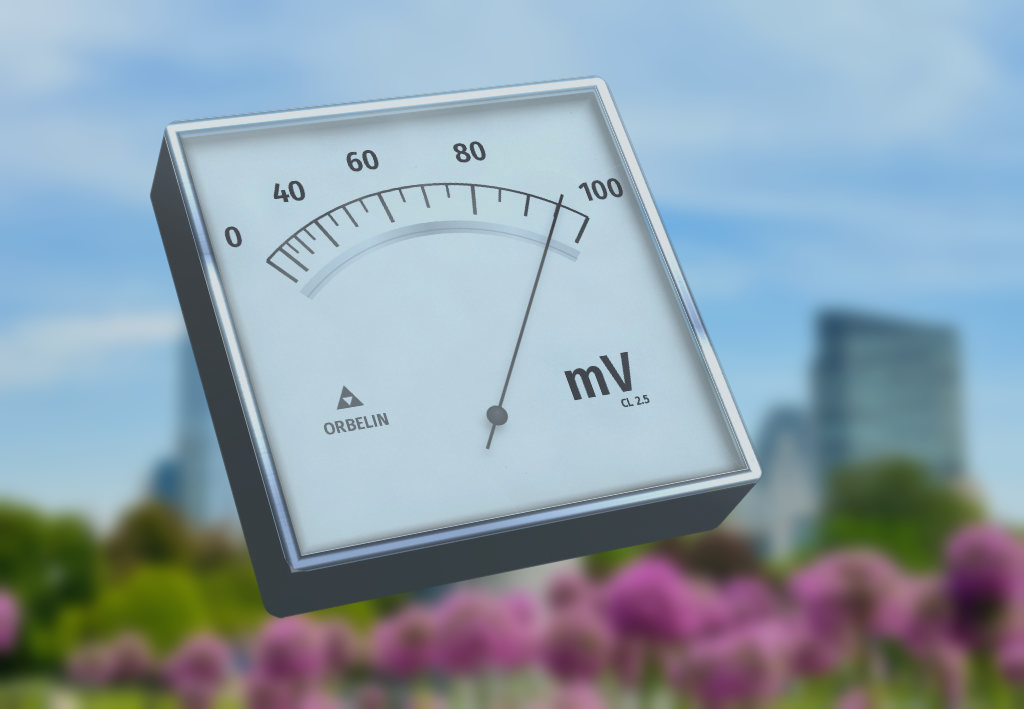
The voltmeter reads 95; mV
